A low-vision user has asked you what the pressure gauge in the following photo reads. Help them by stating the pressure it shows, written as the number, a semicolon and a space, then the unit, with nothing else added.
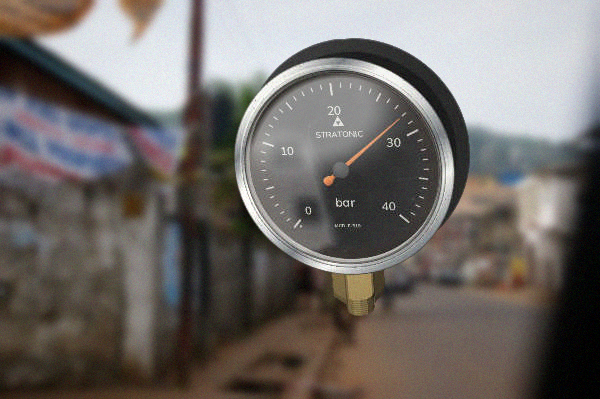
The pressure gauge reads 28; bar
